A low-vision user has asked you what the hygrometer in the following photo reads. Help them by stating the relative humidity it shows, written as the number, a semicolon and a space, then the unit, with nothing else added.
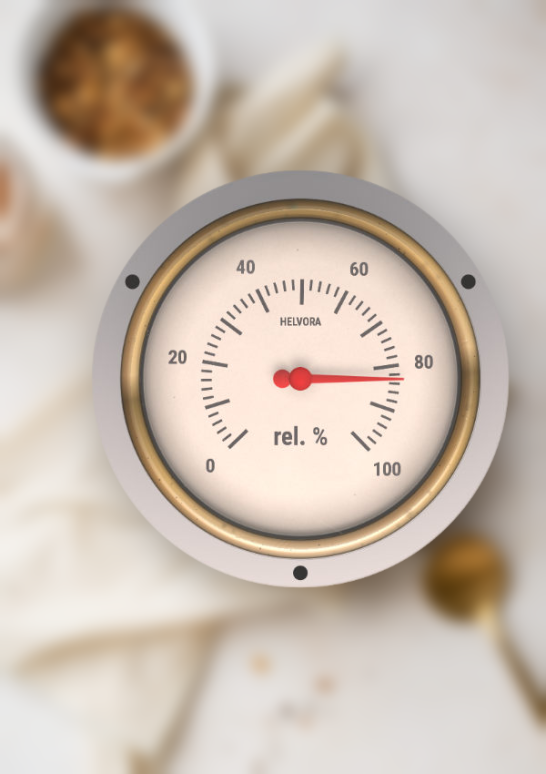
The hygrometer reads 83; %
